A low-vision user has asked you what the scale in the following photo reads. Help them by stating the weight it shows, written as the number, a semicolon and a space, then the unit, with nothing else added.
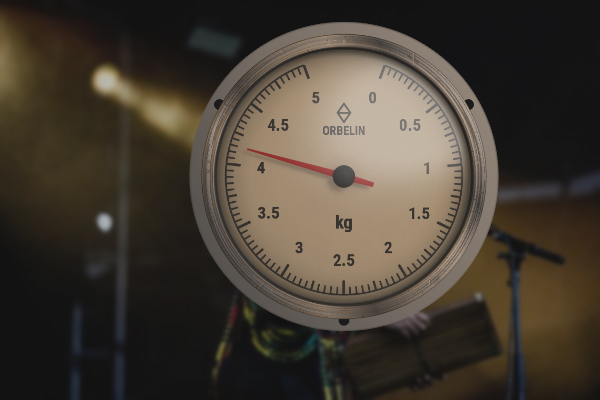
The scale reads 4.15; kg
